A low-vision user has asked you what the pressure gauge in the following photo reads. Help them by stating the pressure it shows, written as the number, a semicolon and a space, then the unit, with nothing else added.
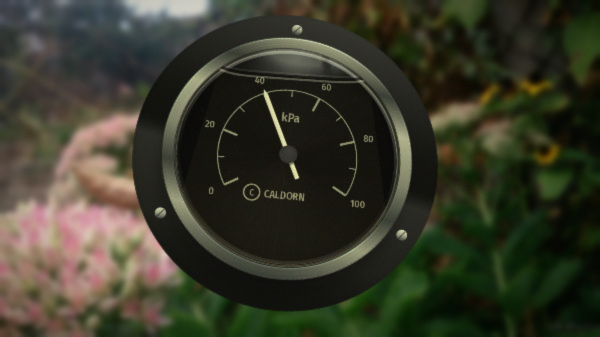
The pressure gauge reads 40; kPa
